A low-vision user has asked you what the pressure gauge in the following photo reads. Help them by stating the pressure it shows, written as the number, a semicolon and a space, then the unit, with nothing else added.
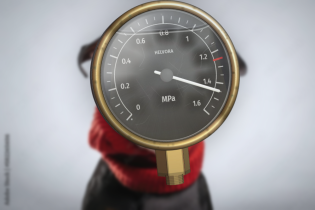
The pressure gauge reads 1.45; MPa
